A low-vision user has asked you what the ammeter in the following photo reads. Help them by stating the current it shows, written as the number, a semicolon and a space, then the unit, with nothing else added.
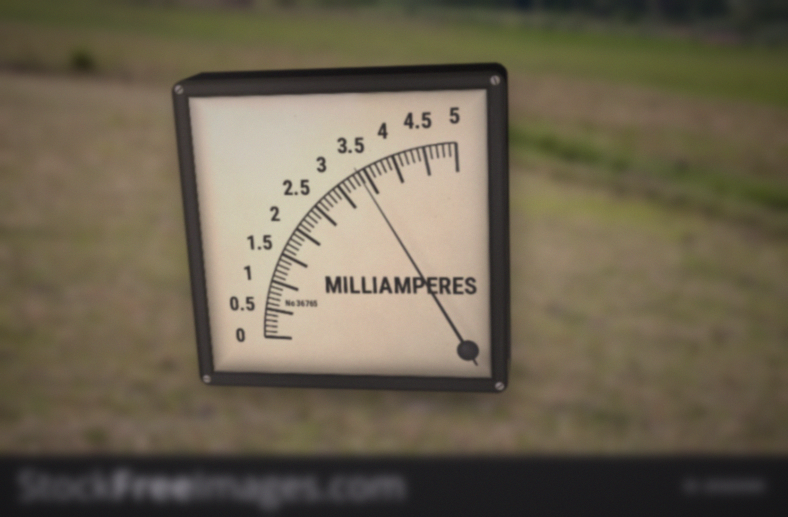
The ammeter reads 3.4; mA
